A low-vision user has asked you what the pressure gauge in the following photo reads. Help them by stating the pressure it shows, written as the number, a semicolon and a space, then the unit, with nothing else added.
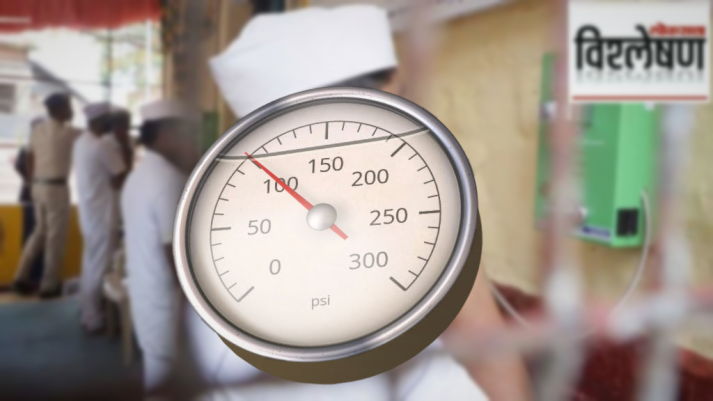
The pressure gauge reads 100; psi
